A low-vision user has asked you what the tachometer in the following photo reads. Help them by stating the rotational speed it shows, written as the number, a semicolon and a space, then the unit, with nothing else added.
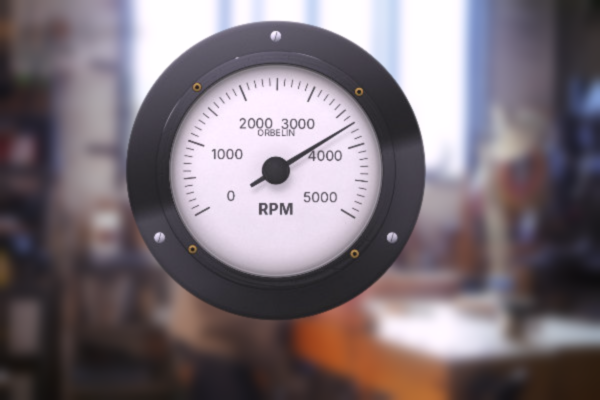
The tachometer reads 3700; rpm
